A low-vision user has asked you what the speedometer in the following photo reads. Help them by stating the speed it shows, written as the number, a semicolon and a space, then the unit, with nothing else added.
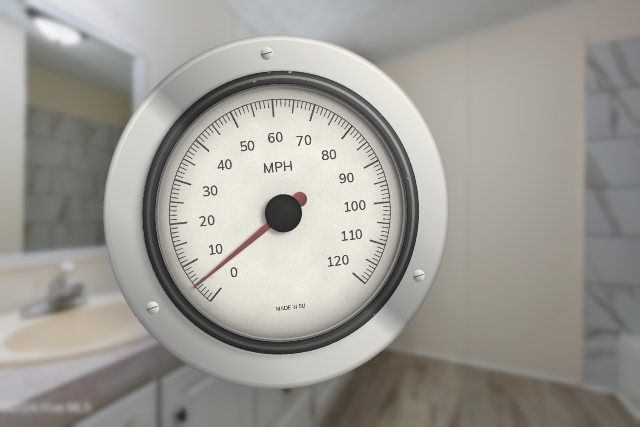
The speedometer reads 5; mph
